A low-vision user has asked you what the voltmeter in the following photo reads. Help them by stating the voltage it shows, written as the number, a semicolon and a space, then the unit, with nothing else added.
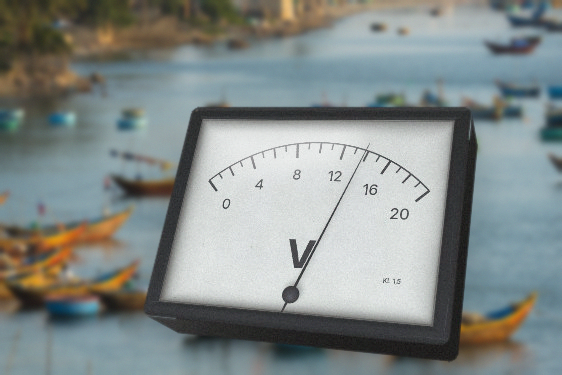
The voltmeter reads 14; V
